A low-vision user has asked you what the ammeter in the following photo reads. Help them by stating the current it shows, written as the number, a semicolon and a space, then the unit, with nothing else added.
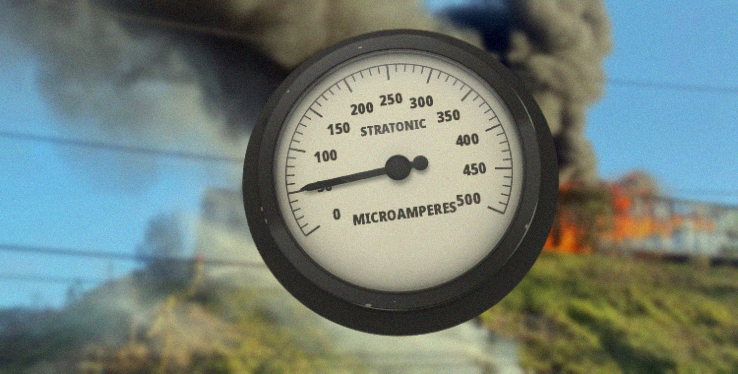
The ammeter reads 50; µA
